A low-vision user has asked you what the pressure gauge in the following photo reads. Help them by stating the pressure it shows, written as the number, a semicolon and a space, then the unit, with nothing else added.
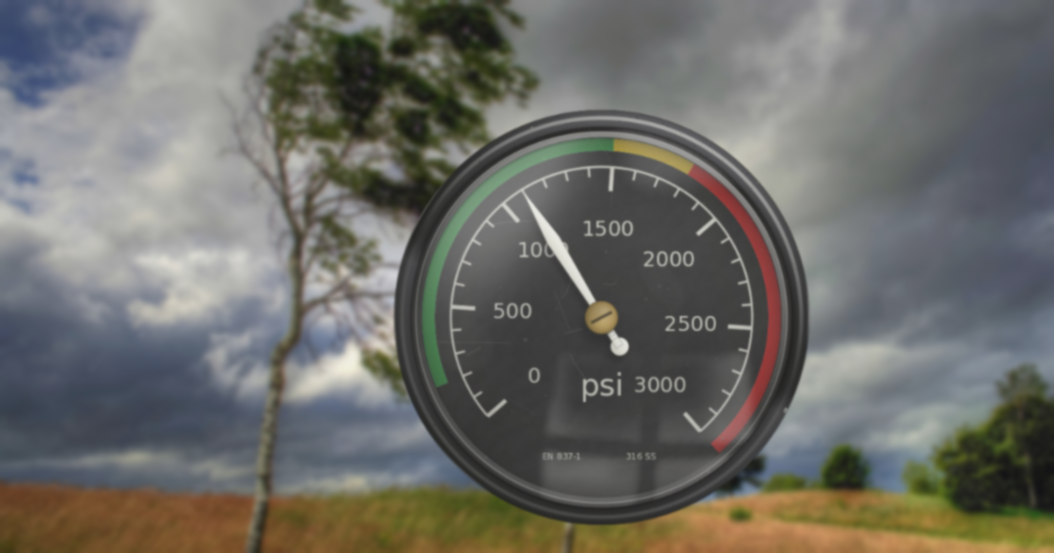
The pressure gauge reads 1100; psi
